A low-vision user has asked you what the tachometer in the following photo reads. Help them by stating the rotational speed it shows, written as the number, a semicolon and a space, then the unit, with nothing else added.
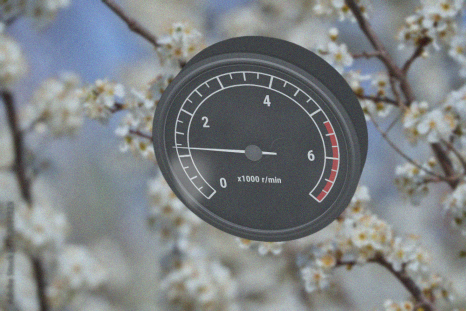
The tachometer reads 1250; rpm
